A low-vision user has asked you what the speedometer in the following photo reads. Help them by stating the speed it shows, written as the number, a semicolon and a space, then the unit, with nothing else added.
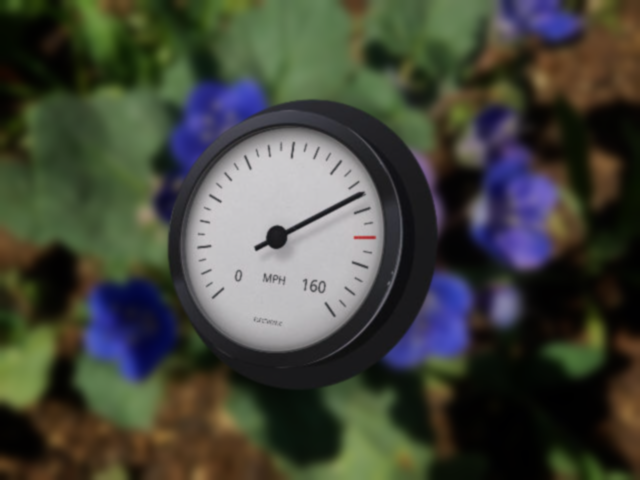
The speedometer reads 115; mph
